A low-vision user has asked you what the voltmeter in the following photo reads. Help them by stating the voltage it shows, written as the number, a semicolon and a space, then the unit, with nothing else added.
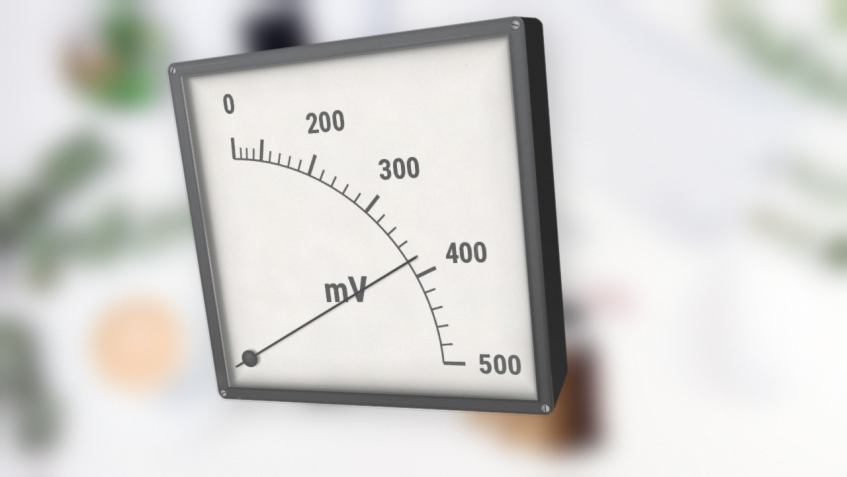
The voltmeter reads 380; mV
